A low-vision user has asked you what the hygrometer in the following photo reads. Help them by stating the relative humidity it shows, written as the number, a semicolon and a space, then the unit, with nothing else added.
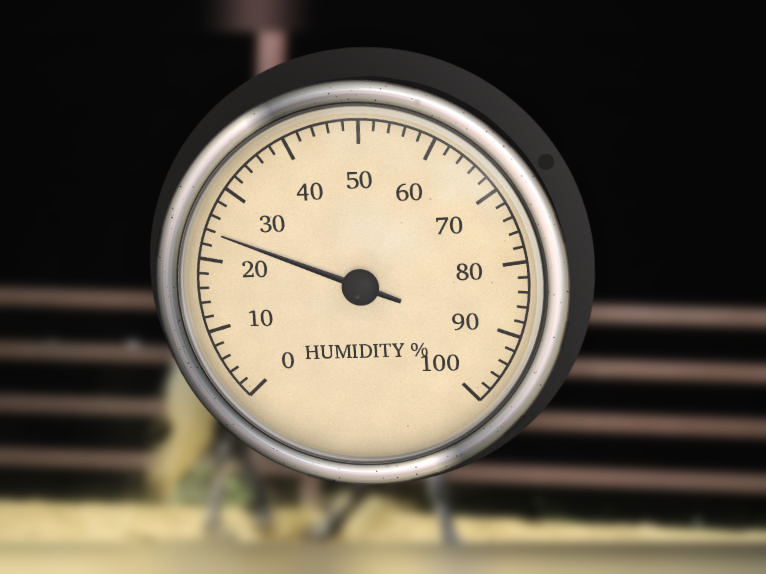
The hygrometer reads 24; %
